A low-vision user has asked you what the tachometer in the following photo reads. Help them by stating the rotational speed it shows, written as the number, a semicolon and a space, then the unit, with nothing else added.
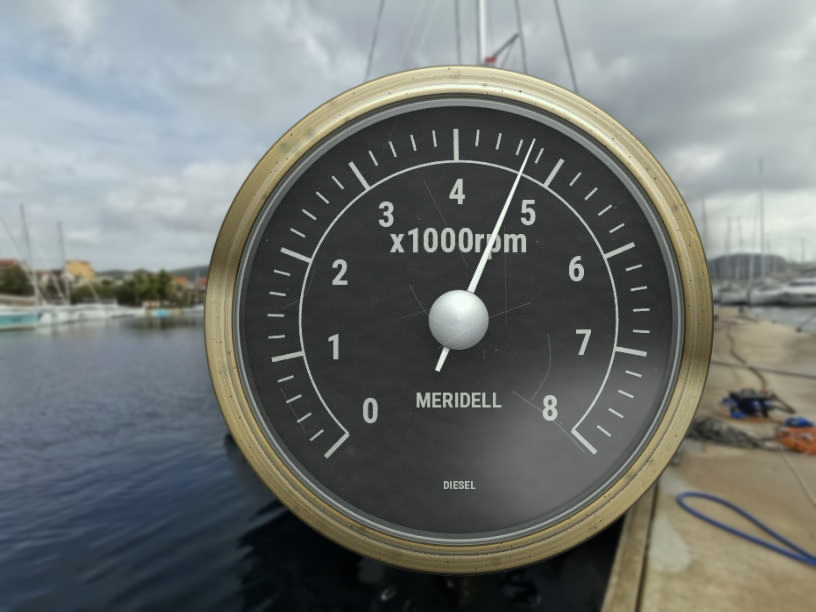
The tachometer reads 4700; rpm
